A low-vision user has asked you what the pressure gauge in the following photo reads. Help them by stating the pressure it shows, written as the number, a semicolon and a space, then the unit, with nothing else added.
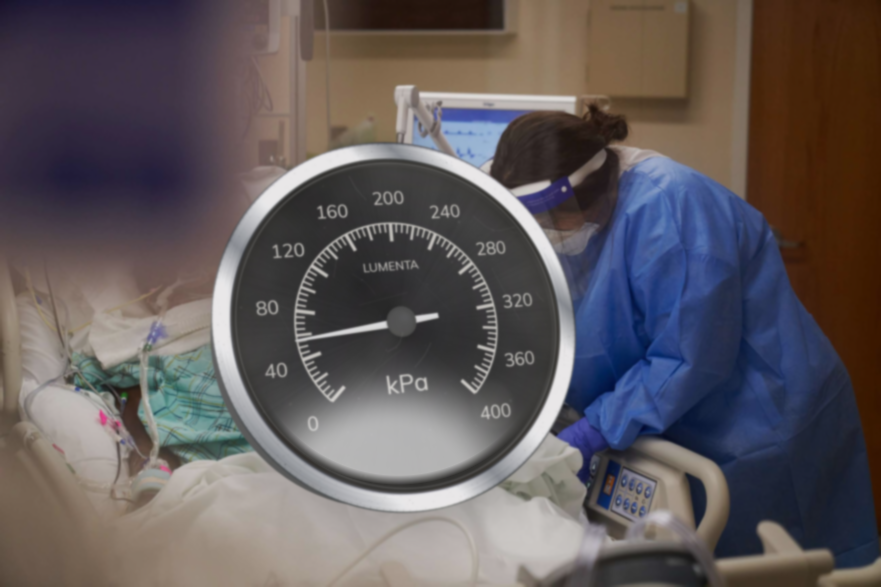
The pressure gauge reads 55; kPa
